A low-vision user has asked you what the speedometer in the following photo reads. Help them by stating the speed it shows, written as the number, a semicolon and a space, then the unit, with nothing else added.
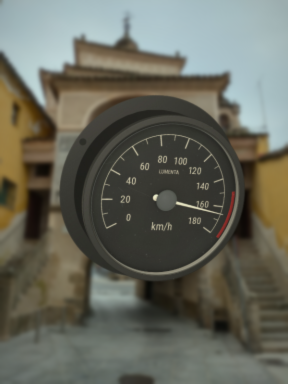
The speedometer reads 165; km/h
